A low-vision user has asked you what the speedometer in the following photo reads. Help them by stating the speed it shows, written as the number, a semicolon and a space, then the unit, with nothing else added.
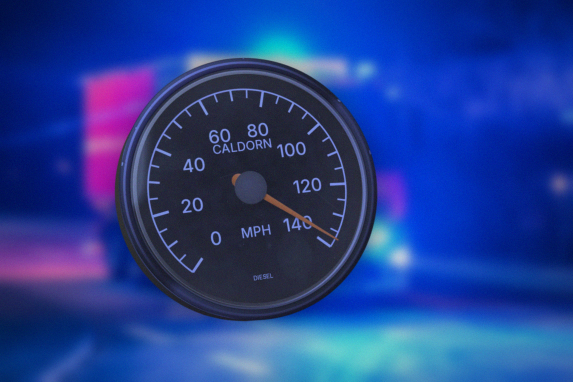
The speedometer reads 137.5; mph
